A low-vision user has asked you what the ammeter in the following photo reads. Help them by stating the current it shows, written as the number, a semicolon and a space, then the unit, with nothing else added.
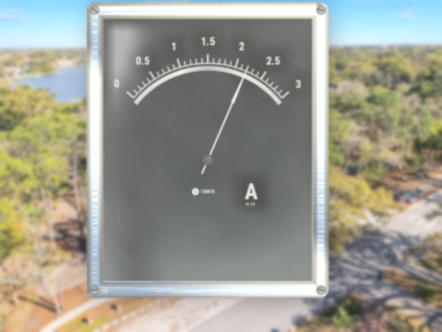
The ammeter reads 2.2; A
